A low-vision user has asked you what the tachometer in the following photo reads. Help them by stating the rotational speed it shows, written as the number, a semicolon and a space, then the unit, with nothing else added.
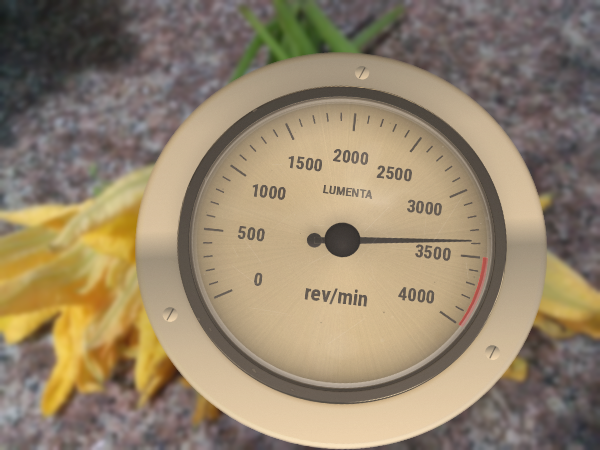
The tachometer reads 3400; rpm
